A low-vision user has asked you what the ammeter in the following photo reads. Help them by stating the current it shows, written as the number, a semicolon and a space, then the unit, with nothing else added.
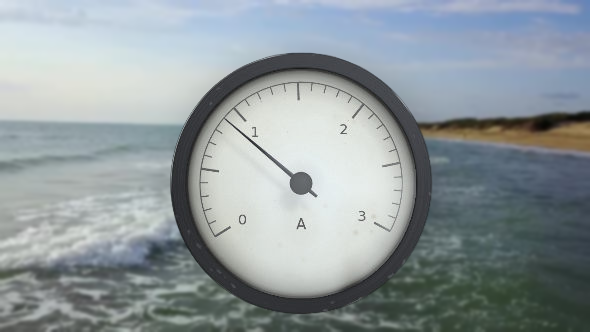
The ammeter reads 0.9; A
